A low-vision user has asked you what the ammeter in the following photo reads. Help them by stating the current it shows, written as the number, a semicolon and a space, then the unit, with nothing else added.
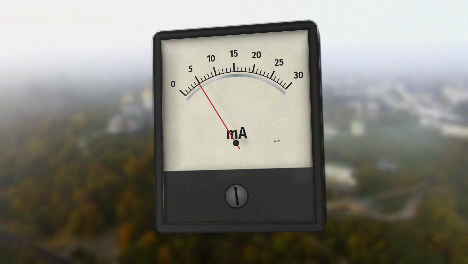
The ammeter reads 5; mA
